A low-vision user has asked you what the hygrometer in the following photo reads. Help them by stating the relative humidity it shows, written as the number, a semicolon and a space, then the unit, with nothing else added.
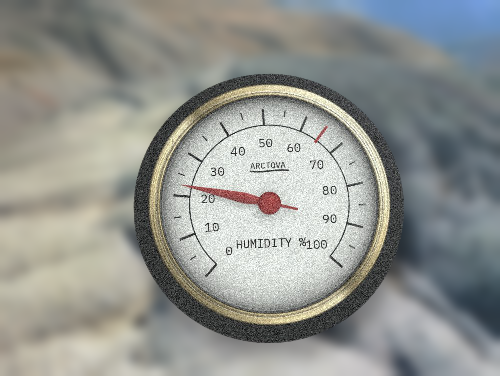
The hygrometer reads 22.5; %
